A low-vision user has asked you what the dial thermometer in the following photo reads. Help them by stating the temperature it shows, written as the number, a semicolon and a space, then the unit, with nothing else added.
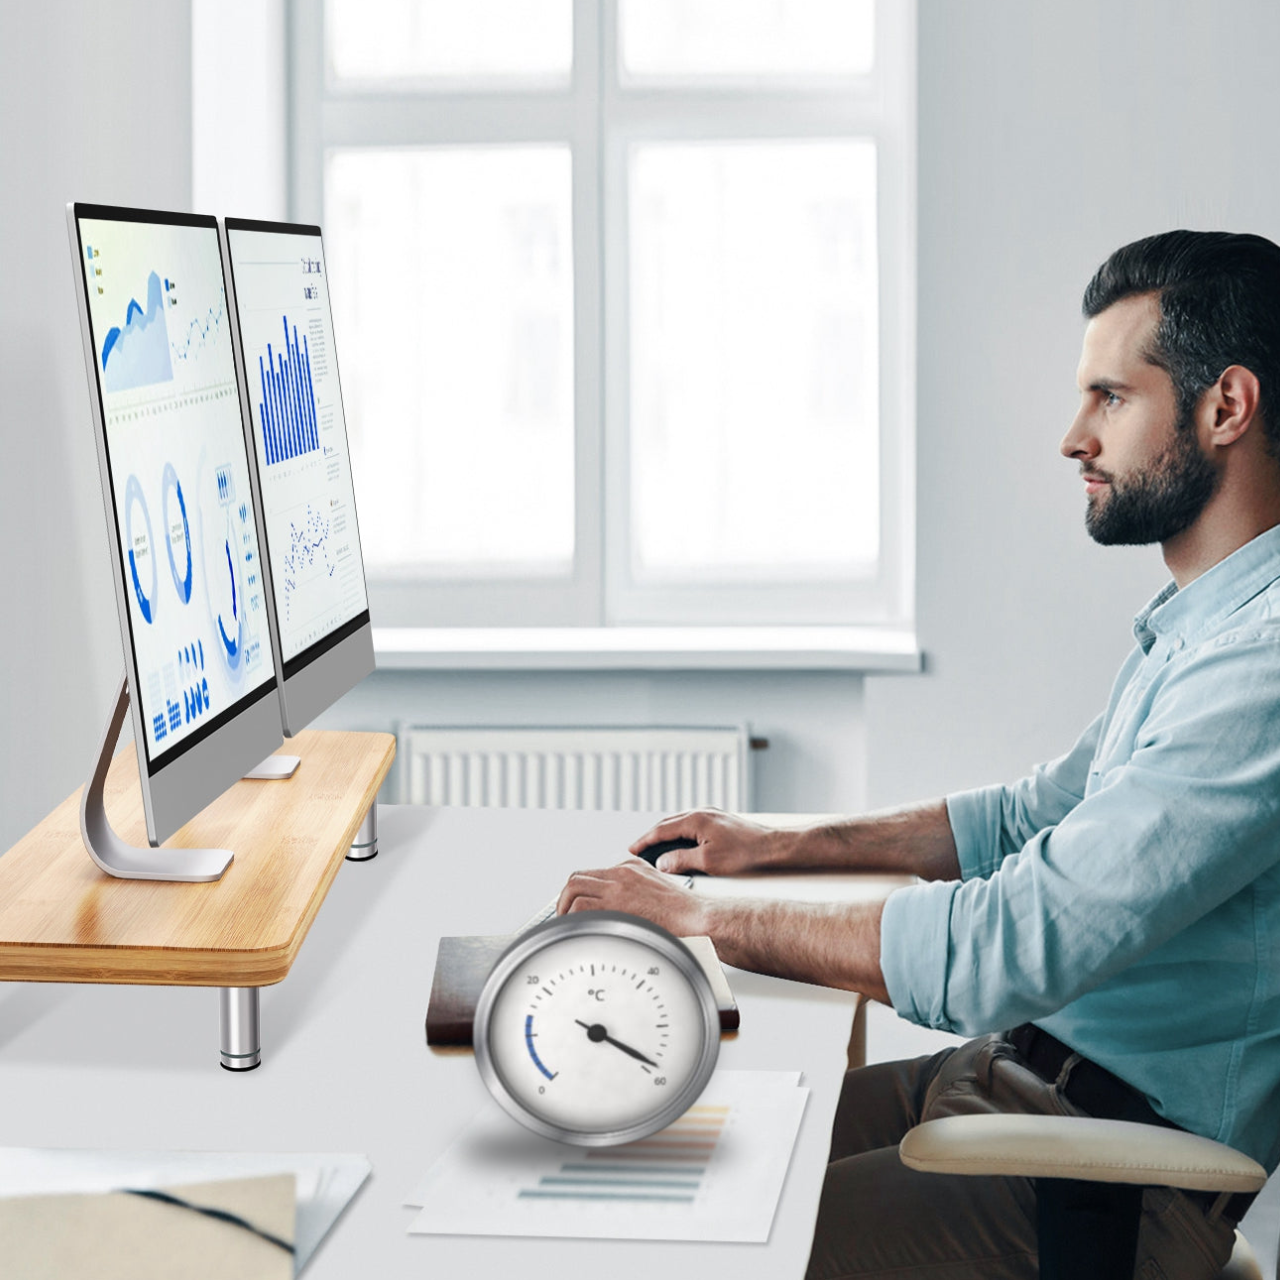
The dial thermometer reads 58; °C
